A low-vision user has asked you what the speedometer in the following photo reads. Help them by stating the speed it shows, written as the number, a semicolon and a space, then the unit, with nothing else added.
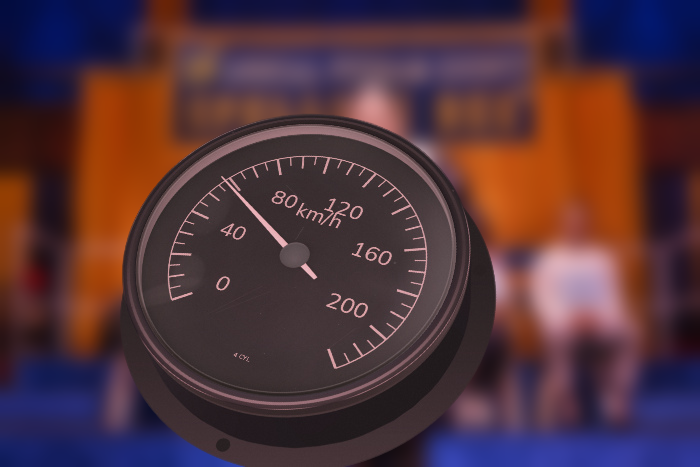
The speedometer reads 57.5; km/h
